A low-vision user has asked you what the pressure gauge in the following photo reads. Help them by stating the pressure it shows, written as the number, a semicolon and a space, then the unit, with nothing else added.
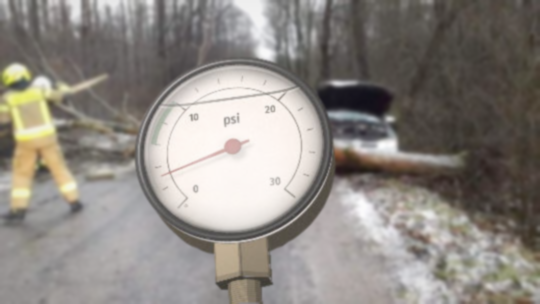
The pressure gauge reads 3; psi
